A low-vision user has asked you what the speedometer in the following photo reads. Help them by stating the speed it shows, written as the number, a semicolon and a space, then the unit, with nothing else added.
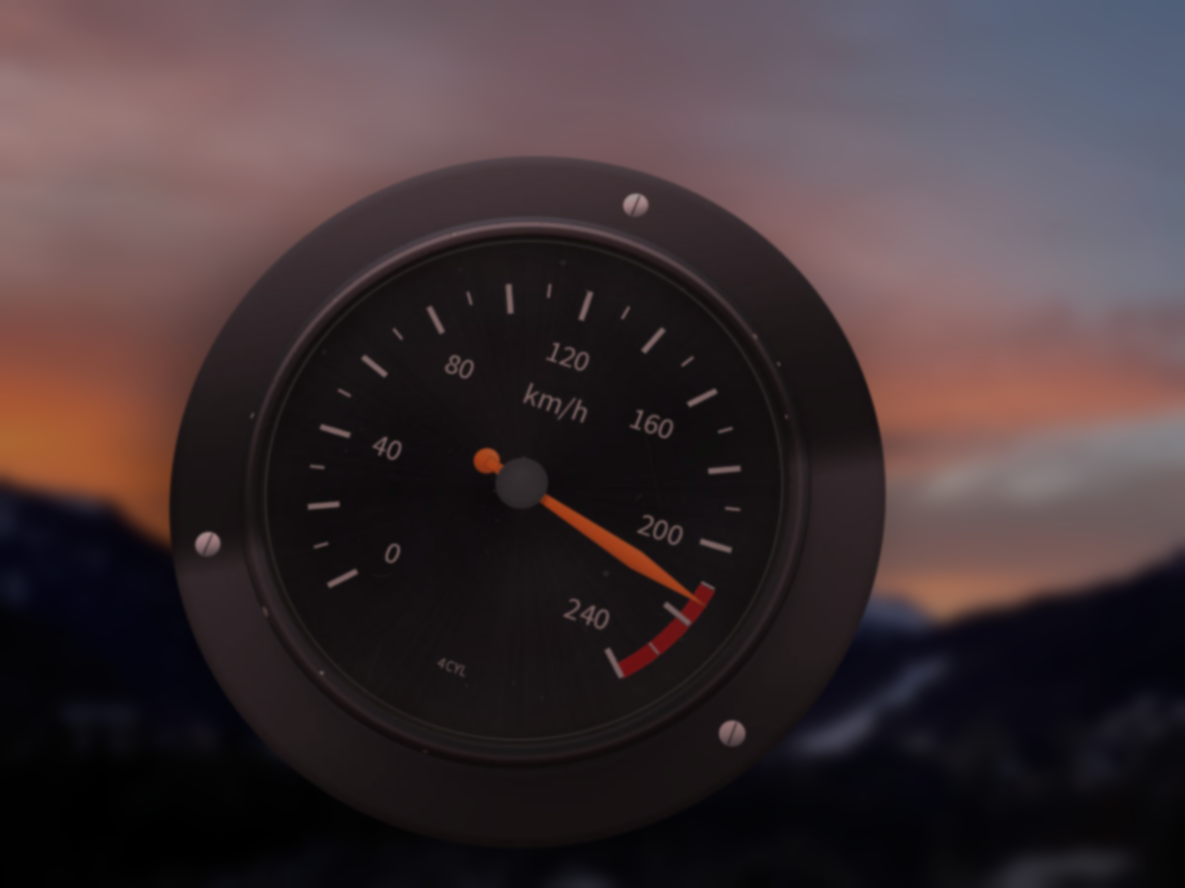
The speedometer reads 215; km/h
